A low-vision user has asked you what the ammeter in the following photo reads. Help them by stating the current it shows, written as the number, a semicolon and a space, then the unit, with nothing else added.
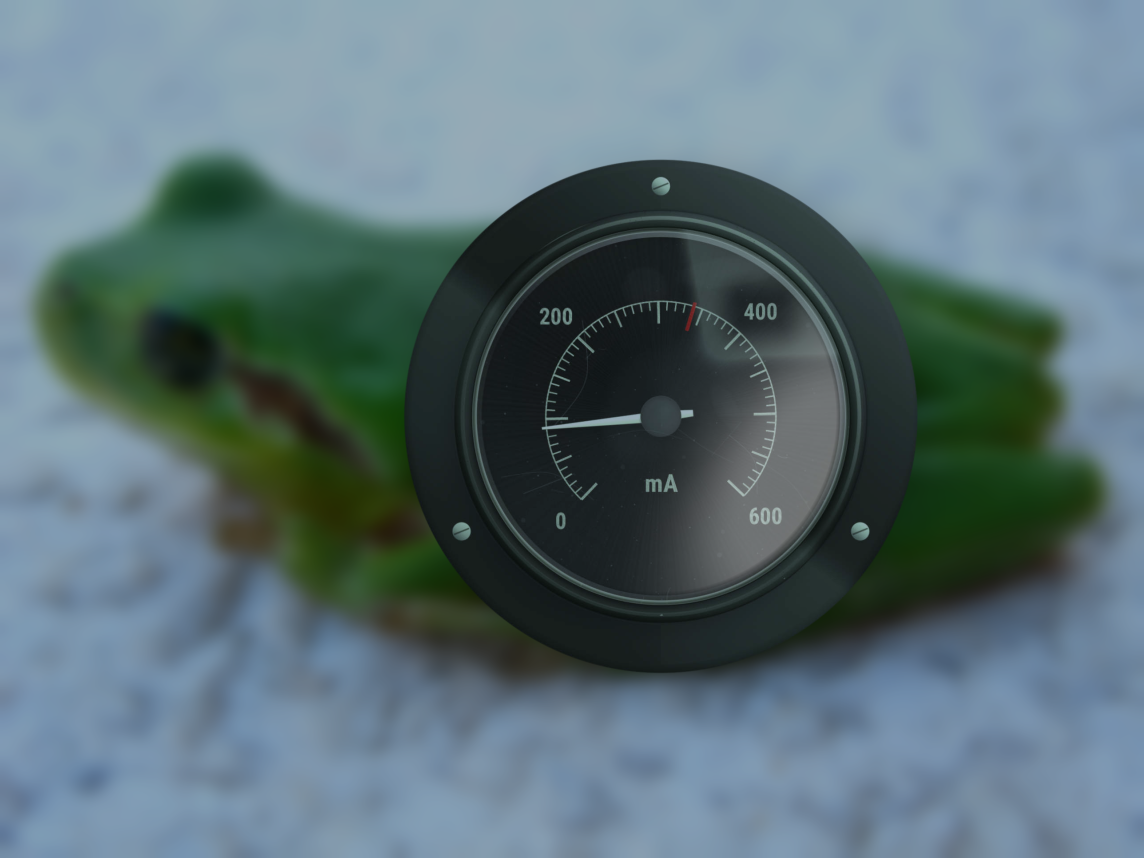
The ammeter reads 90; mA
